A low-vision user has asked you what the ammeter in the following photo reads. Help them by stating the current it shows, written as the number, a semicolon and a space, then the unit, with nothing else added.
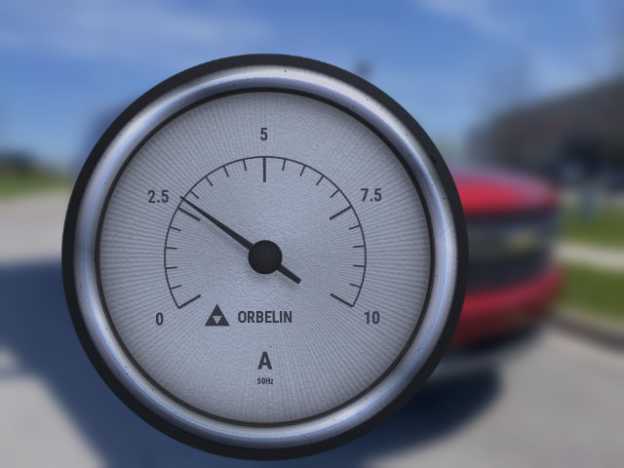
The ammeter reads 2.75; A
